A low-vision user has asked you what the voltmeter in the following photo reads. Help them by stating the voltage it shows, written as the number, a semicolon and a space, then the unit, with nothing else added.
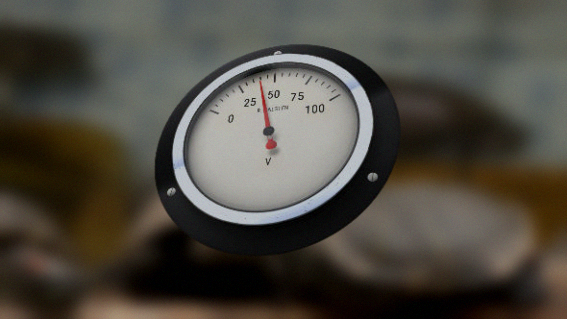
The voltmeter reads 40; V
